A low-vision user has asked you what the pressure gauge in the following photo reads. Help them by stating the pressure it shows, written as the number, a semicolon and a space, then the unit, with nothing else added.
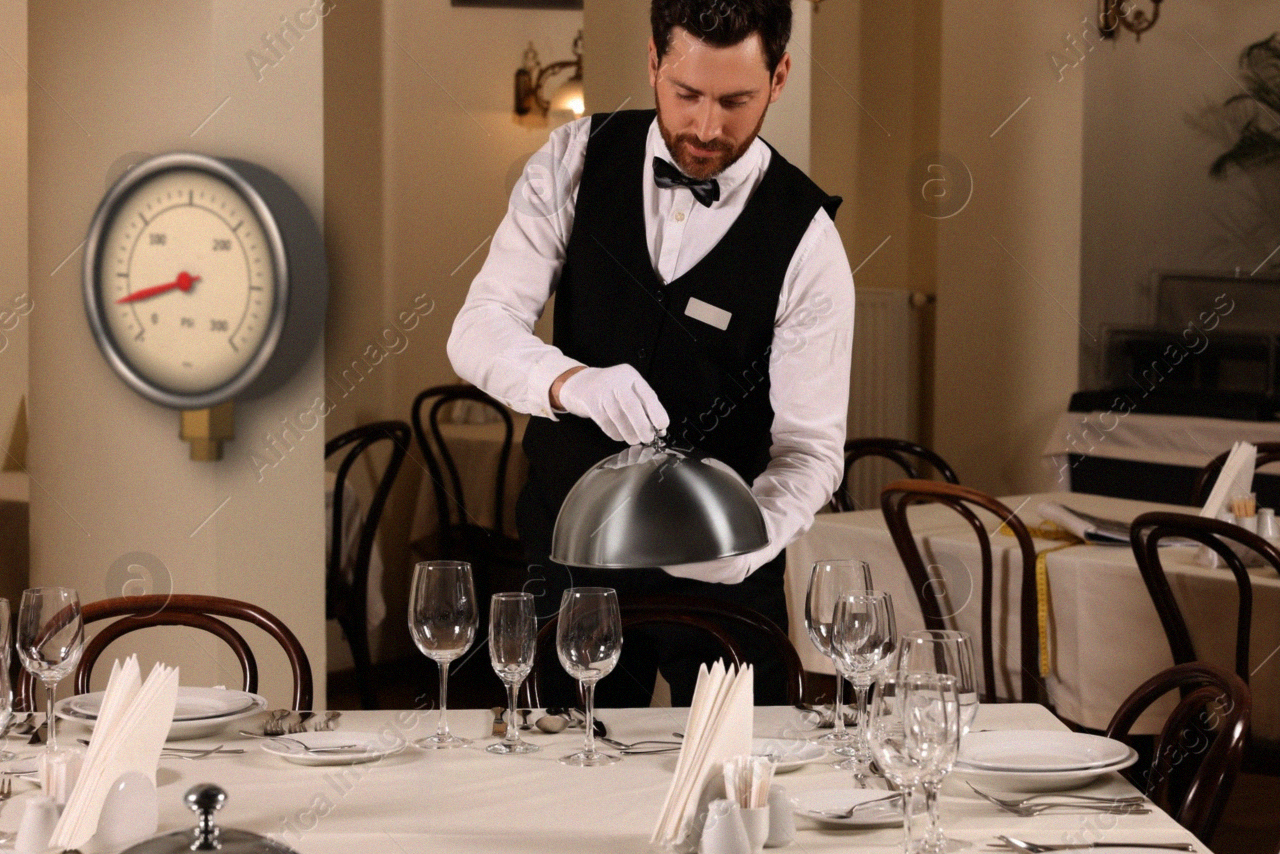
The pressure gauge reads 30; psi
